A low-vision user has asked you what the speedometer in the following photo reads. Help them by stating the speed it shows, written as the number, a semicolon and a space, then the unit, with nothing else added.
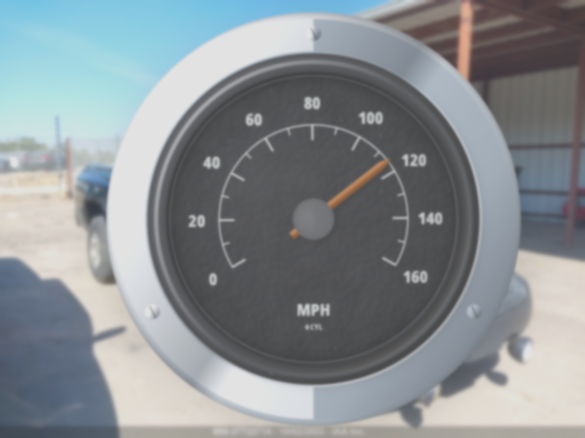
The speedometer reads 115; mph
